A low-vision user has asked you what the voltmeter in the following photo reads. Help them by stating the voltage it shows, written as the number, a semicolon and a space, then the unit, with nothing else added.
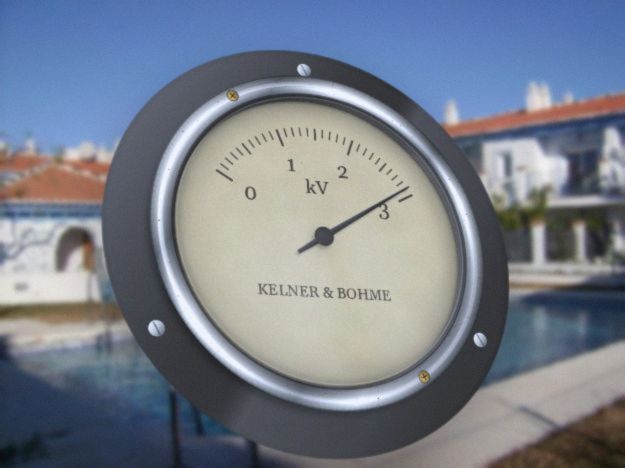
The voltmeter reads 2.9; kV
